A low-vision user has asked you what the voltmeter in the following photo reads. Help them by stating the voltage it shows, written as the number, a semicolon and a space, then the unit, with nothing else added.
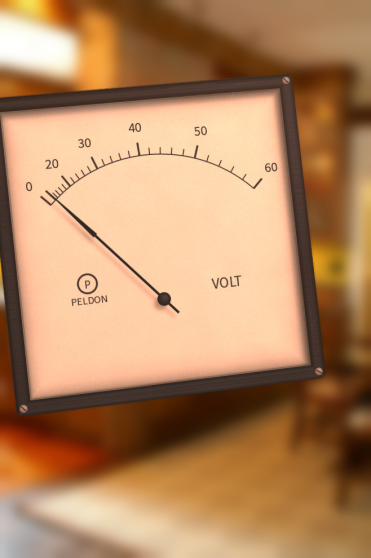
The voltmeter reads 10; V
